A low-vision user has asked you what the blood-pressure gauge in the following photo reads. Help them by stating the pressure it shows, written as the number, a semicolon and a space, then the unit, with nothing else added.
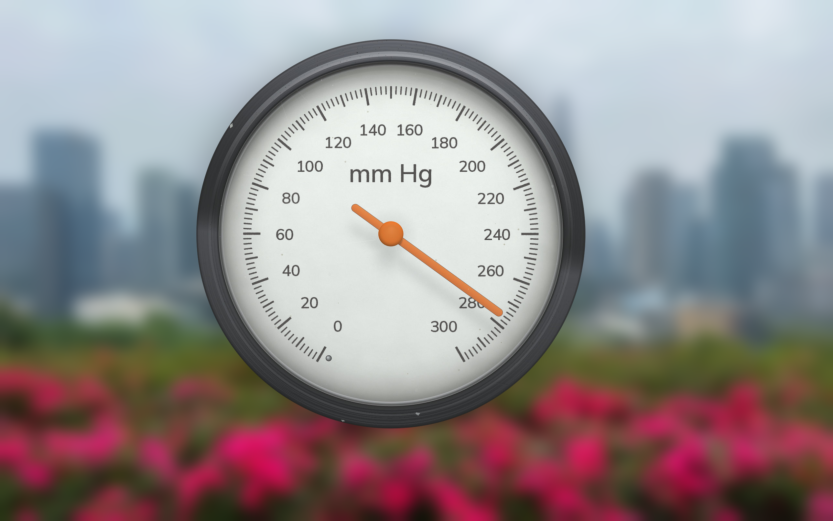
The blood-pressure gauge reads 276; mmHg
